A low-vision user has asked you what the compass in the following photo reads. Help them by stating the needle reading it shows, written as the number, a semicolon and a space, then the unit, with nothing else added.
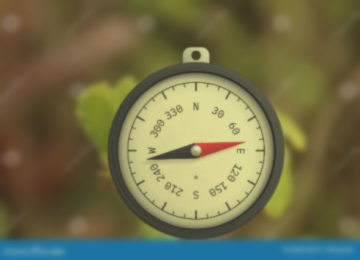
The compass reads 80; °
